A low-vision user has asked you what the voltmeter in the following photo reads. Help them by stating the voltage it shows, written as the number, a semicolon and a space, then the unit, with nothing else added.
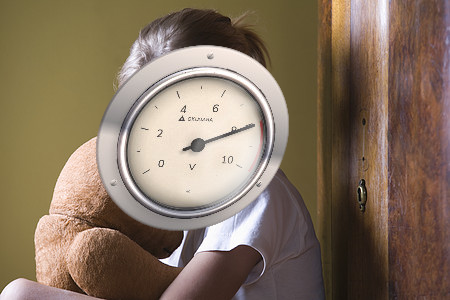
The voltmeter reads 8; V
